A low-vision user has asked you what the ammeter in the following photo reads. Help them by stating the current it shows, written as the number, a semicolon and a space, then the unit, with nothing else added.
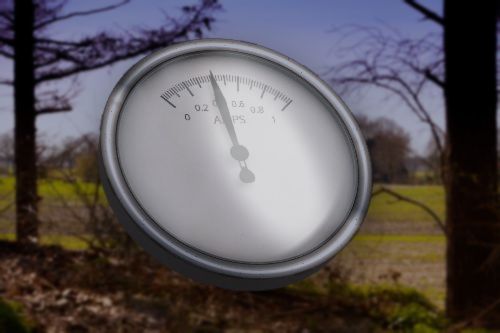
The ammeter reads 0.4; A
